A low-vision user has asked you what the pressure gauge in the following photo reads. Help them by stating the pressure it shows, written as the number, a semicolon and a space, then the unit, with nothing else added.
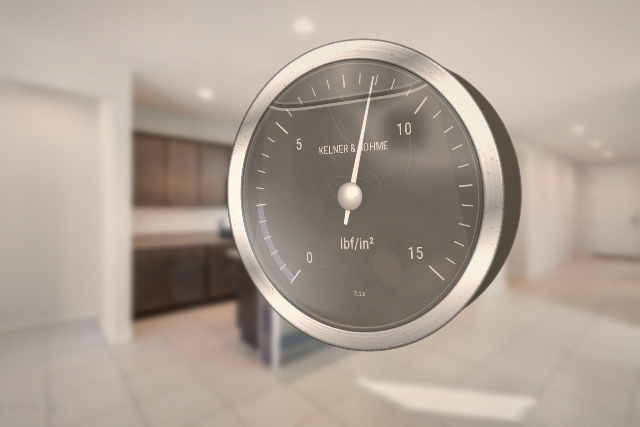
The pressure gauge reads 8.5; psi
